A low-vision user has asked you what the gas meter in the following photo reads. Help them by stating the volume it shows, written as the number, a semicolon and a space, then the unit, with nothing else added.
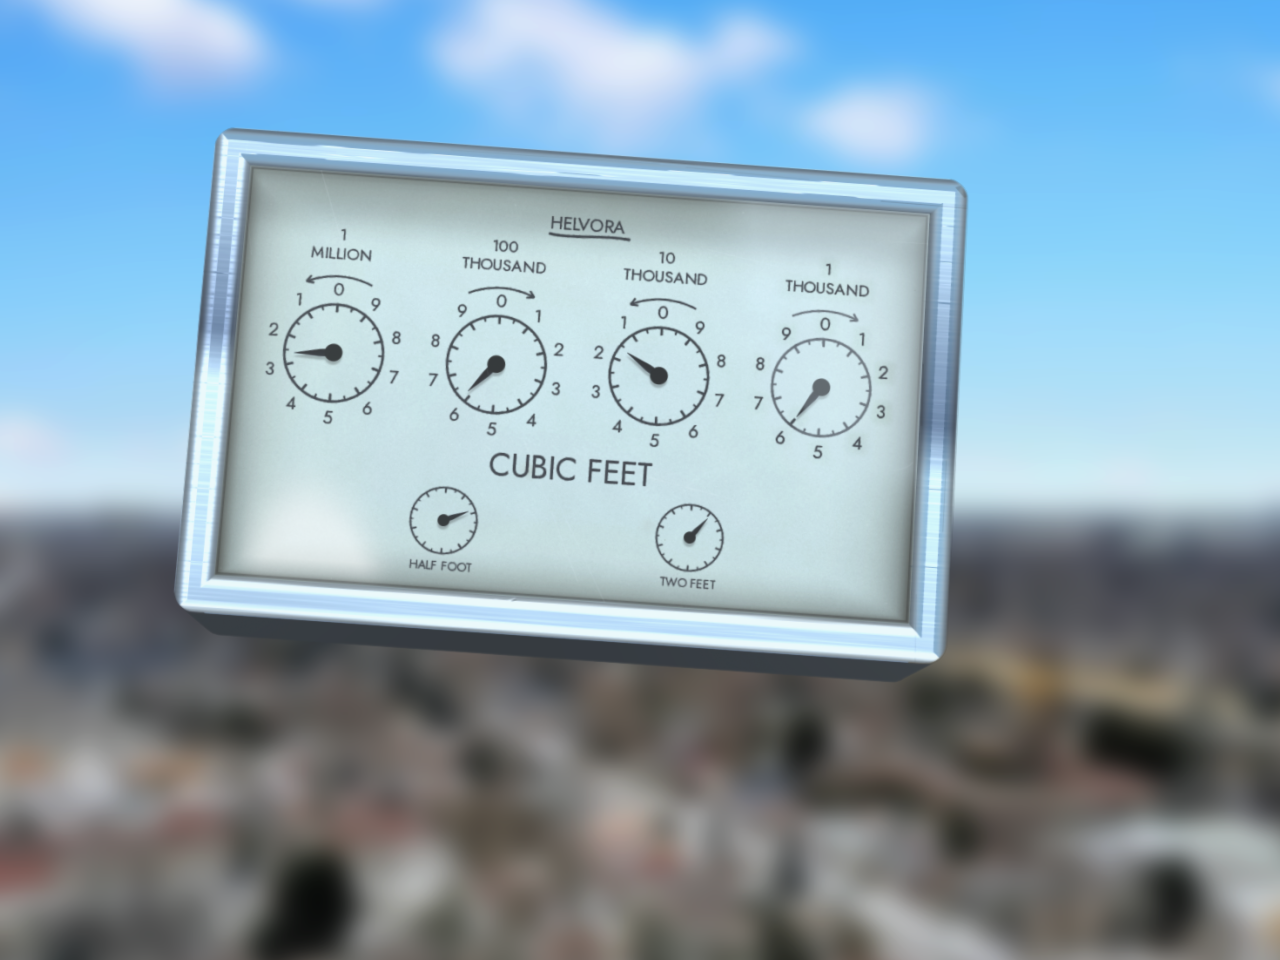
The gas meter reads 261600; ft³
